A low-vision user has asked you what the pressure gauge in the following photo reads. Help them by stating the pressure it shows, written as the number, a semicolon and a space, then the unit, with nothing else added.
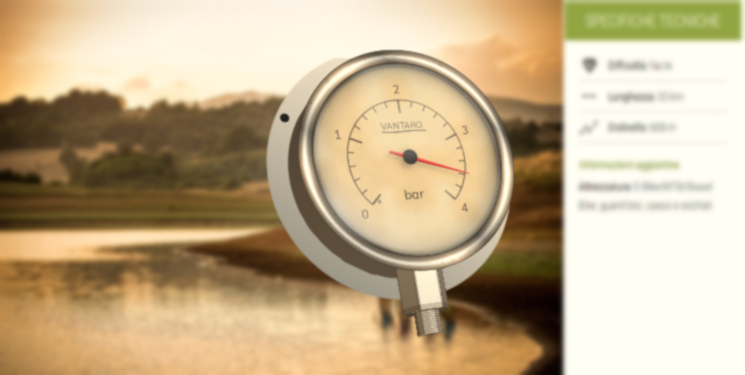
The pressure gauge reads 3.6; bar
